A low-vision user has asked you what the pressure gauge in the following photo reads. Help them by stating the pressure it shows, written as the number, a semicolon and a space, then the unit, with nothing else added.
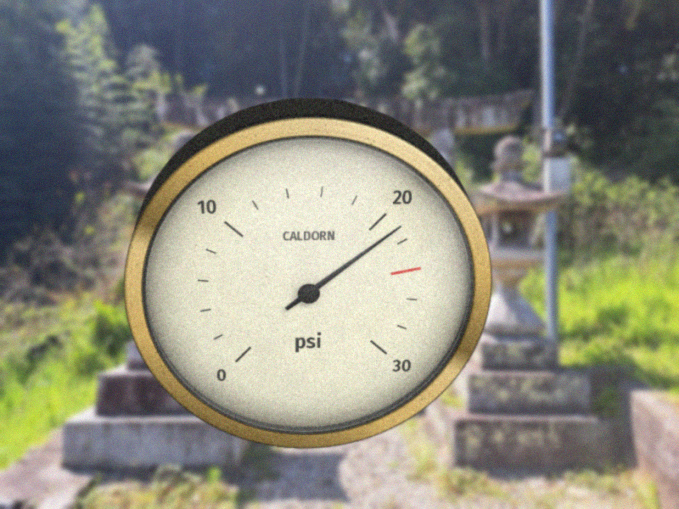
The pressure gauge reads 21; psi
